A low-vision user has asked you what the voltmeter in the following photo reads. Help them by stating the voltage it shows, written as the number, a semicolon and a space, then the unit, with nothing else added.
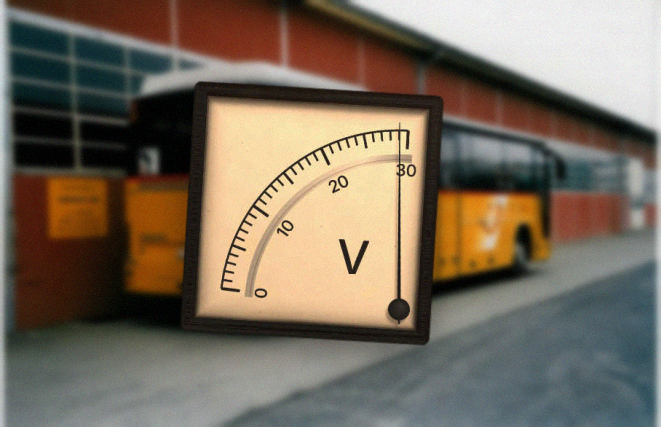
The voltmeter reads 29; V
